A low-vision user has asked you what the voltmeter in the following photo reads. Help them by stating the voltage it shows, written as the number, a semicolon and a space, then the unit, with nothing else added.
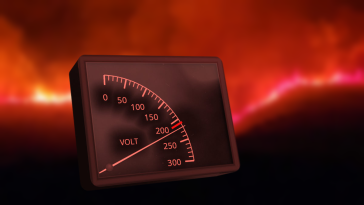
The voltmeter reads 220; V
